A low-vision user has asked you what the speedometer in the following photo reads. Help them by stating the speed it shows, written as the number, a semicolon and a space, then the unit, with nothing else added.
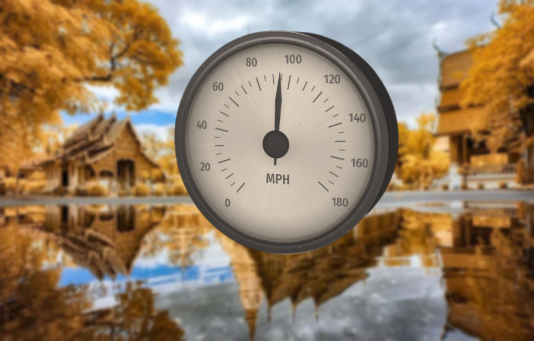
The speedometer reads 95; mph
